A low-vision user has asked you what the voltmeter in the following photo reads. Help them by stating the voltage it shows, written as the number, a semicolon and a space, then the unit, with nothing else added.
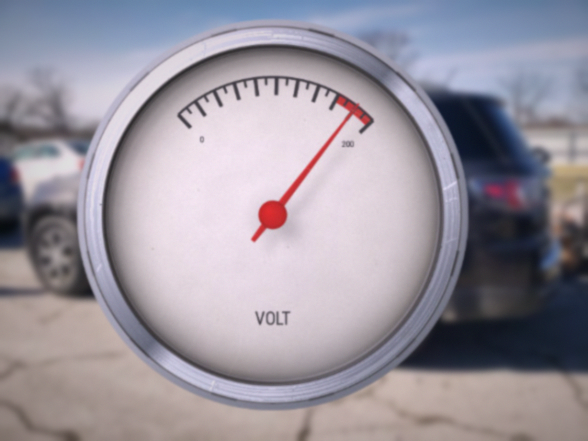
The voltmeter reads 180; V
